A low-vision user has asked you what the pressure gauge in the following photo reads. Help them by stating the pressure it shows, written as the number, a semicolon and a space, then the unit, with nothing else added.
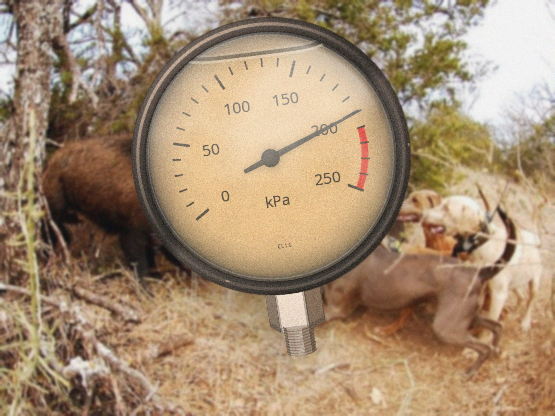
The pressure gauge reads 200; kPa
